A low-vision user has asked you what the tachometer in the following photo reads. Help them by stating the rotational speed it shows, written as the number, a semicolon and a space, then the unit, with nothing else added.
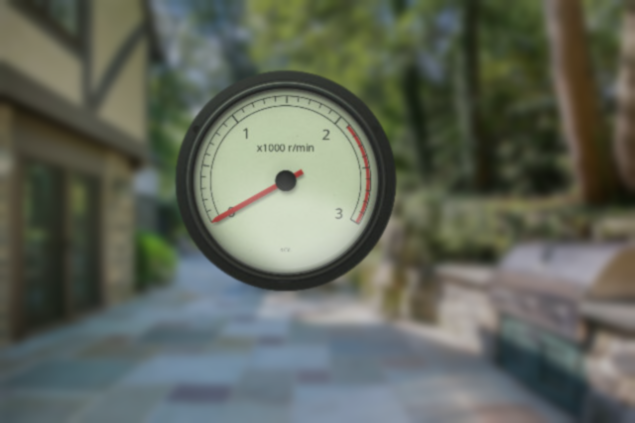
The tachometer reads 0; rpm
